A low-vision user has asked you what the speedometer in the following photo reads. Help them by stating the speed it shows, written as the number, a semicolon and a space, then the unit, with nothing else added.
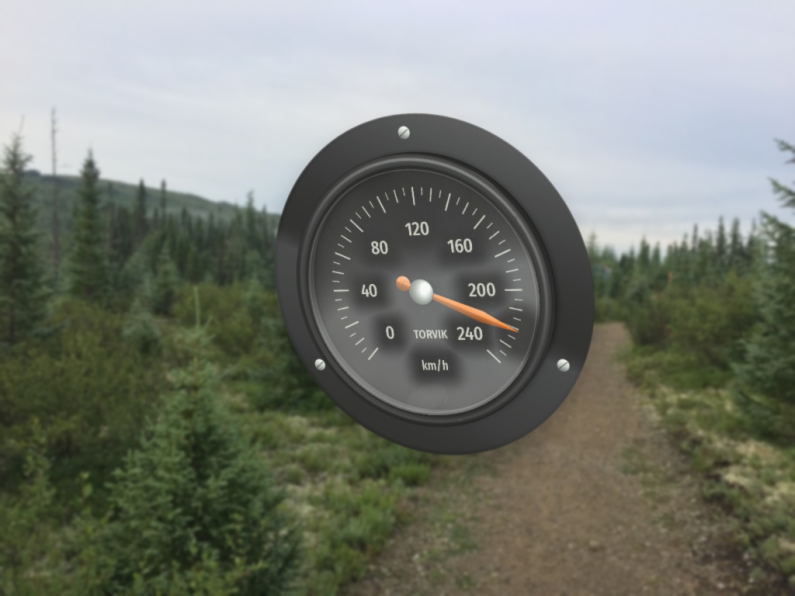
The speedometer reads 220; km/h
